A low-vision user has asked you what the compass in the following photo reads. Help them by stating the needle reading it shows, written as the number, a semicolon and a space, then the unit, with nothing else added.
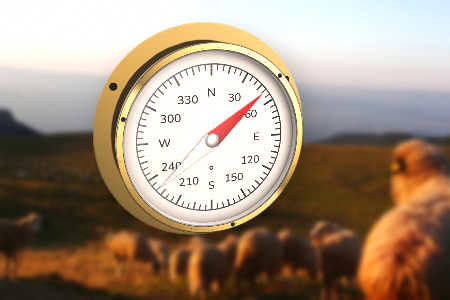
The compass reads 50; °
